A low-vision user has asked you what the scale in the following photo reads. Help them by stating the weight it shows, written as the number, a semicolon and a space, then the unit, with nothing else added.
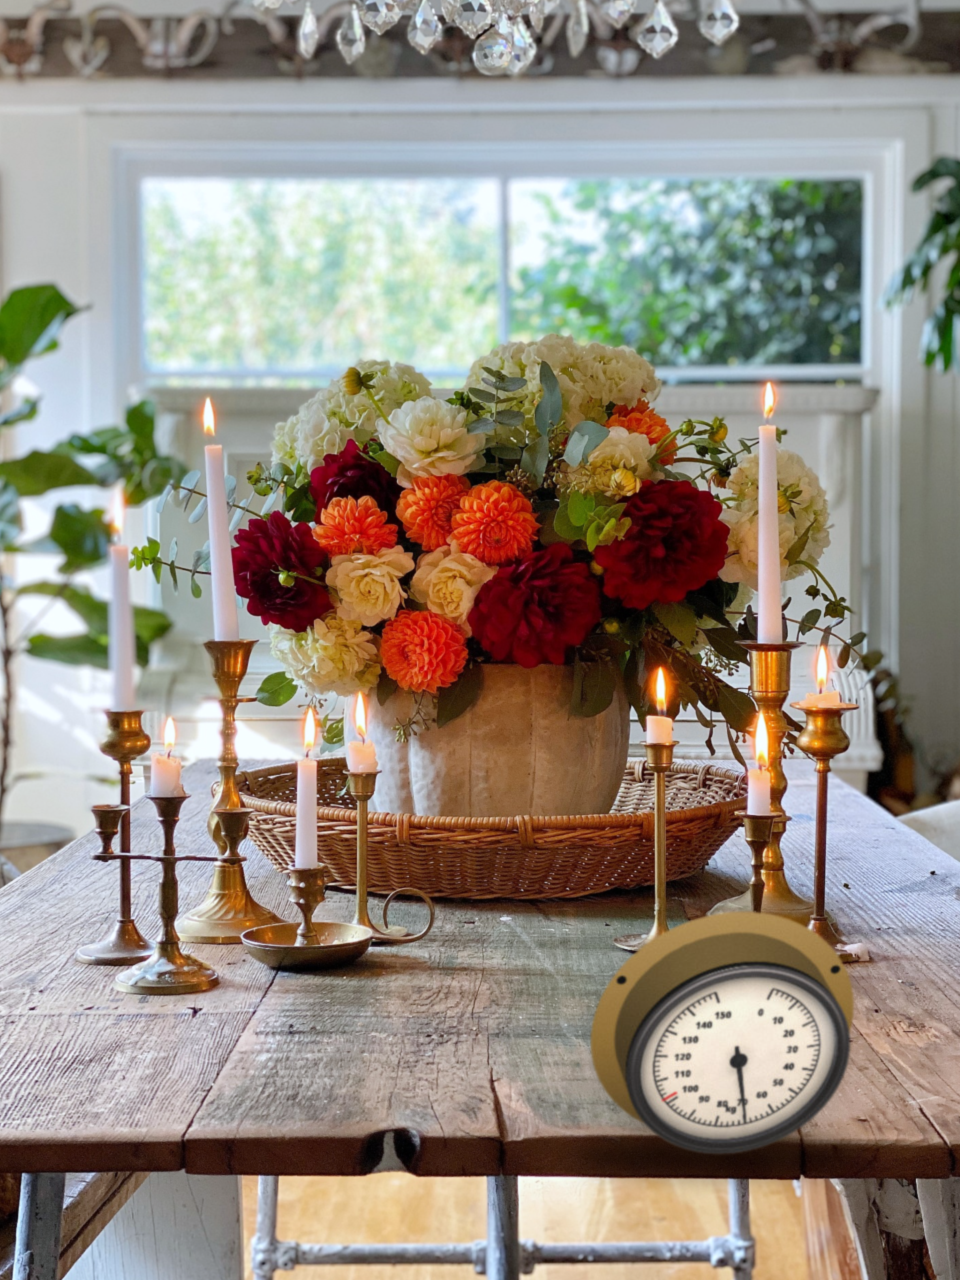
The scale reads 70; kg
